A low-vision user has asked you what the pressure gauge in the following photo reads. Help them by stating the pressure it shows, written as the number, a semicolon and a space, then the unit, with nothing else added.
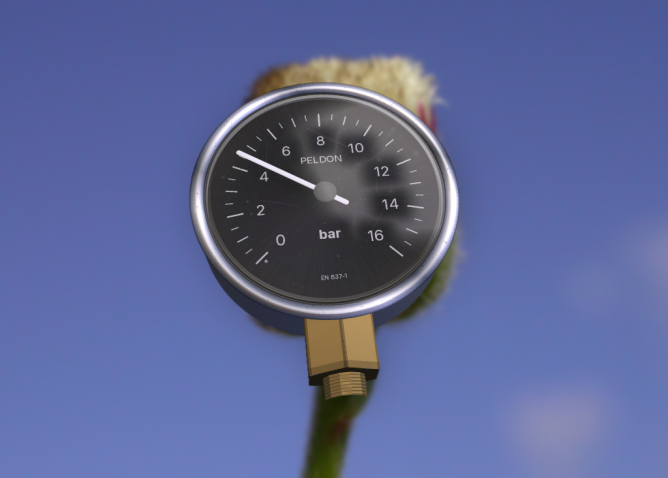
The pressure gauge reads 4.5; bar
